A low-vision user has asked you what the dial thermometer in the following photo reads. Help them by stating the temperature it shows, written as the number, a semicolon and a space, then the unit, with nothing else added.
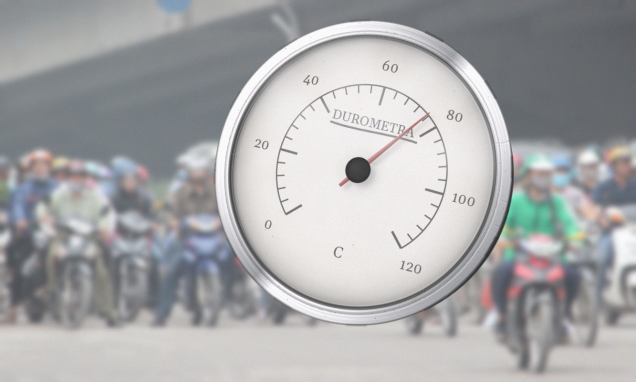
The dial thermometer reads 76; °C
